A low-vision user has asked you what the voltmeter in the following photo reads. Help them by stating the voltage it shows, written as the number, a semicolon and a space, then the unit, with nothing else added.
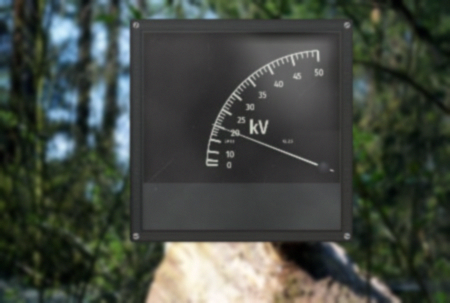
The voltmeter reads 20; kV
